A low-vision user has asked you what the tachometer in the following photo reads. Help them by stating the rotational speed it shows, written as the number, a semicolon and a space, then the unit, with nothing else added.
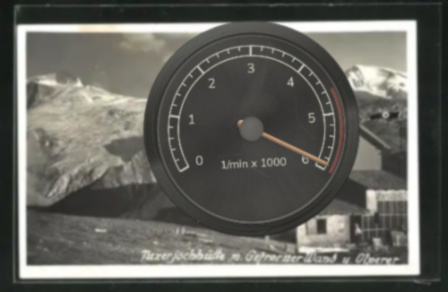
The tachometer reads 5900; rpm
